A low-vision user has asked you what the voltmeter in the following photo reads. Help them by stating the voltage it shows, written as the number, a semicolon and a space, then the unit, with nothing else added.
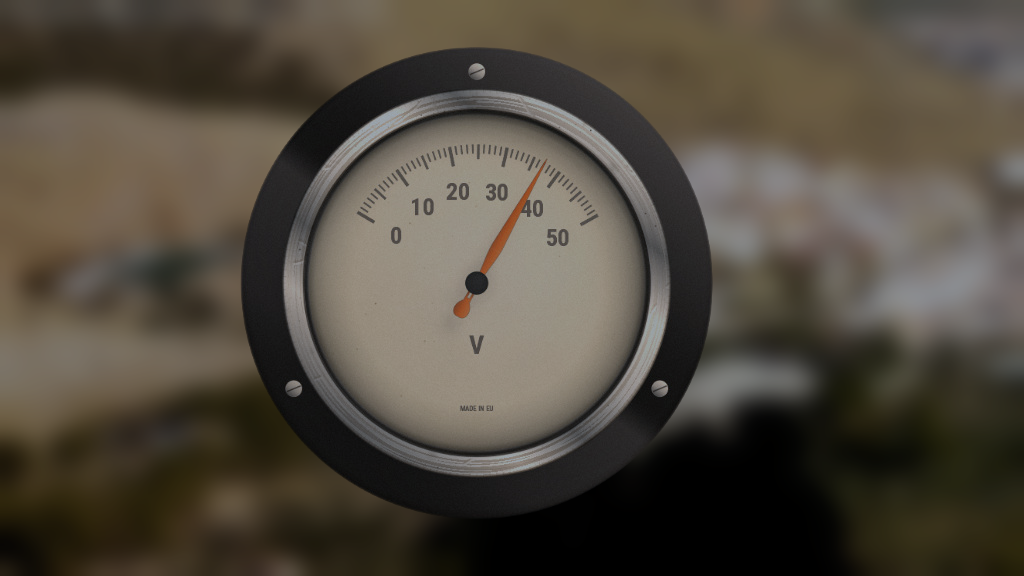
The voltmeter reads 37; V
